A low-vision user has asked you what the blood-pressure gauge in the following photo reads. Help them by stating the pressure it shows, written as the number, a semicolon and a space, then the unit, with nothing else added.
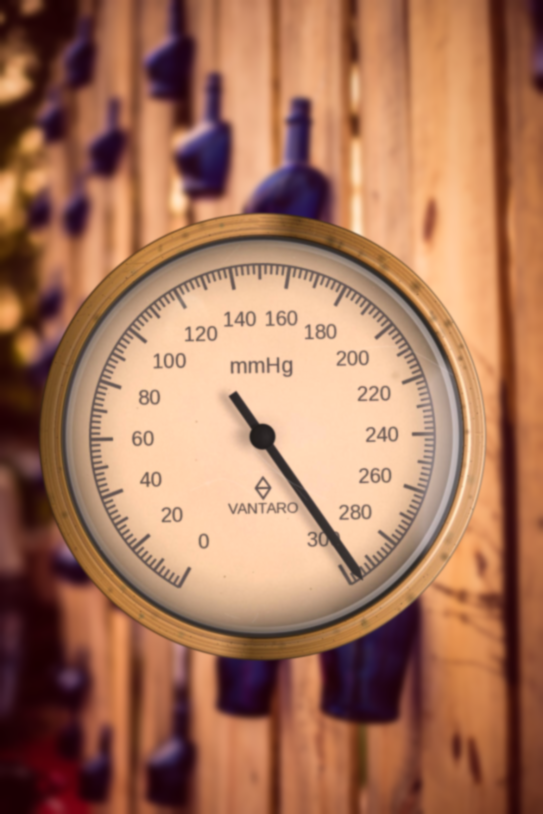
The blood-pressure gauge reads 296; mmHg
